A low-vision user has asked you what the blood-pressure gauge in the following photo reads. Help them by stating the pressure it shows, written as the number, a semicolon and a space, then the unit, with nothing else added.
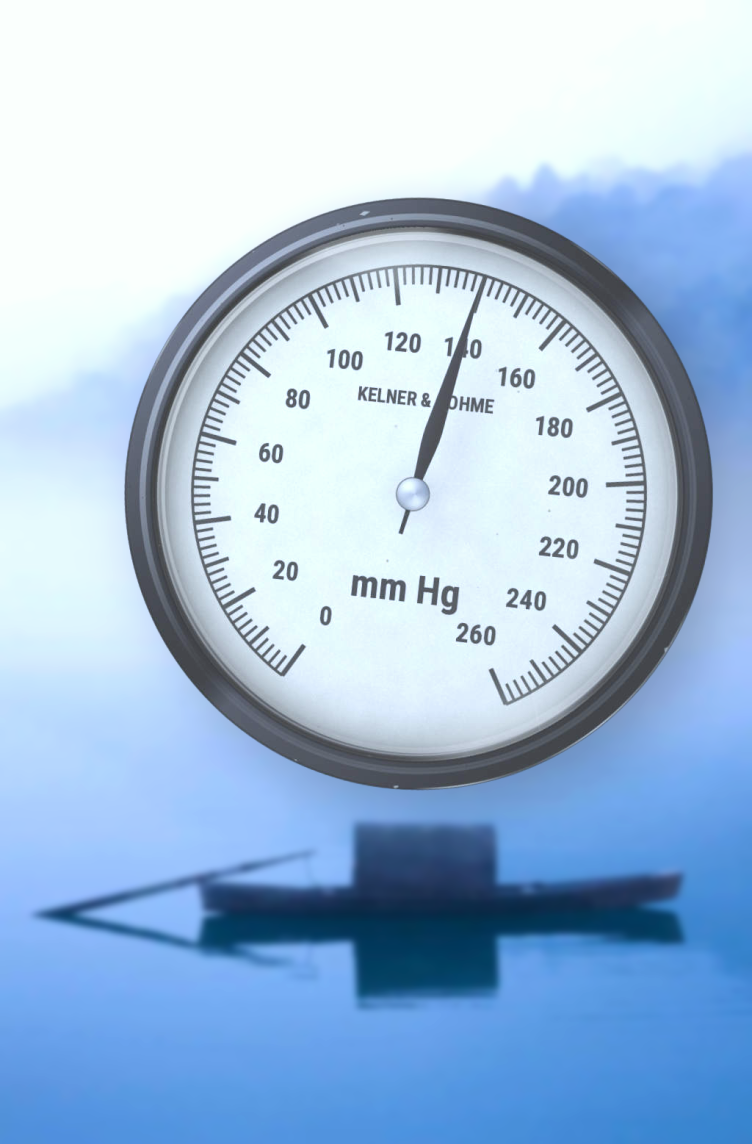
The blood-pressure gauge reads 140; mmHg
